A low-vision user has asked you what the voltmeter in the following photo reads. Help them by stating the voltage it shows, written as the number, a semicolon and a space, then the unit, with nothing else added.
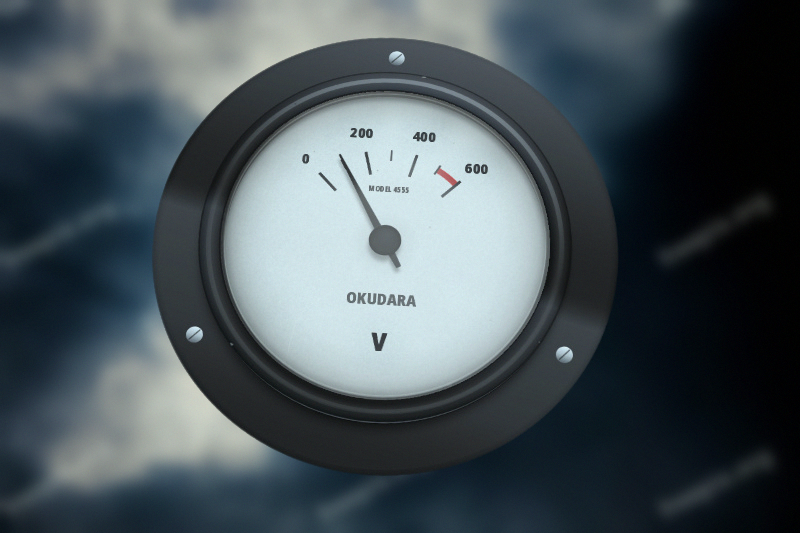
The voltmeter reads 100; V
